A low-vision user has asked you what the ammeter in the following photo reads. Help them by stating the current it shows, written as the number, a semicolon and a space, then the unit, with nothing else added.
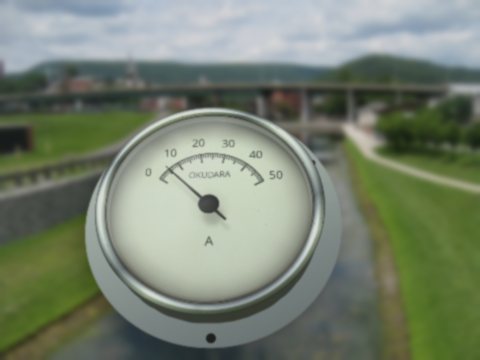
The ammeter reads 5; A
